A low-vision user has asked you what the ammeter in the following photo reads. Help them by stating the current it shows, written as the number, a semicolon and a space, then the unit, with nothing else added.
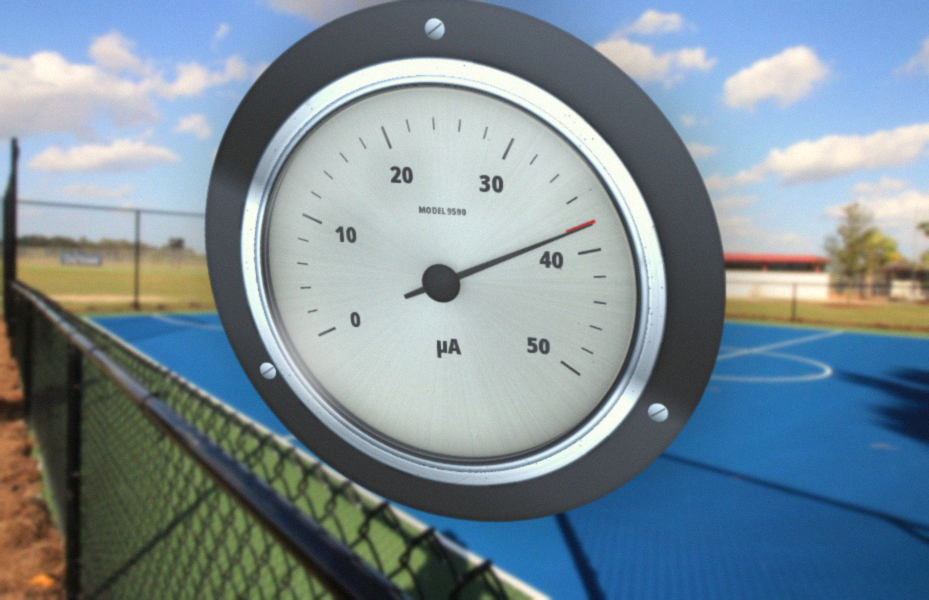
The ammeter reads 38; µA
